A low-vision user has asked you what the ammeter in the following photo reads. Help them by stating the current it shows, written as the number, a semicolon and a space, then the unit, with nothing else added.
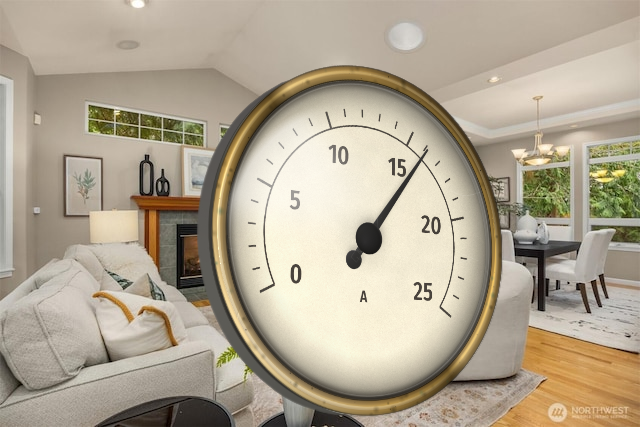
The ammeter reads 16; A
